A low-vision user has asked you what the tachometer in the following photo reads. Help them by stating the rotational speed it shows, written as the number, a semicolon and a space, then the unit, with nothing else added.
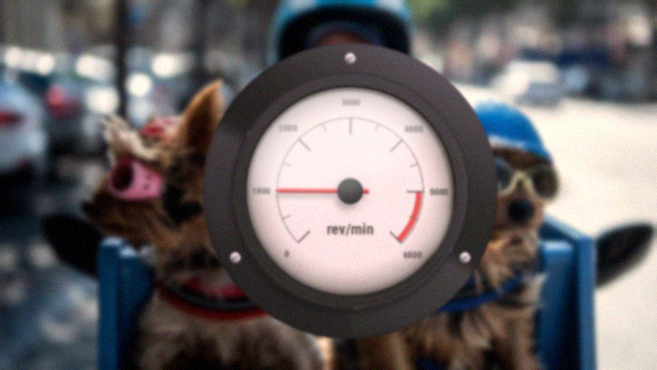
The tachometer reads 1000; rpm
